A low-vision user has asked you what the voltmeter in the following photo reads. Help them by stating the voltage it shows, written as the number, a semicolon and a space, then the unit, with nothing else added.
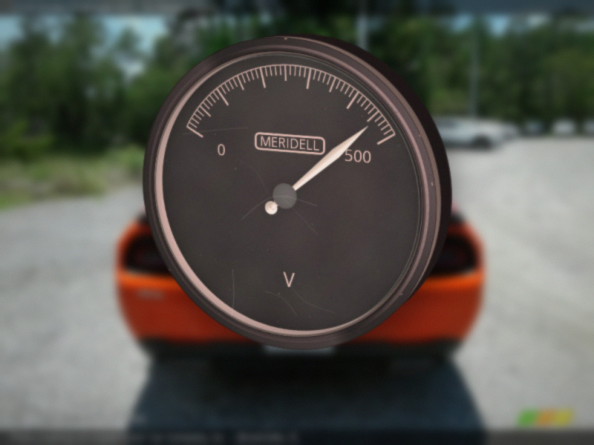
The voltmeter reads 460; V
